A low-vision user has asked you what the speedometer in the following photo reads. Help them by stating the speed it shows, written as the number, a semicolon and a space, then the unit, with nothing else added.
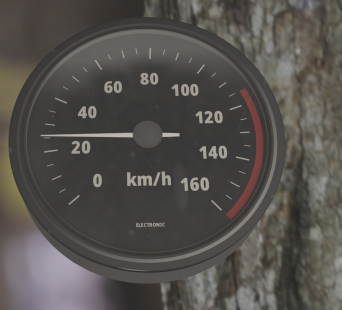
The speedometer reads 25; km/h
